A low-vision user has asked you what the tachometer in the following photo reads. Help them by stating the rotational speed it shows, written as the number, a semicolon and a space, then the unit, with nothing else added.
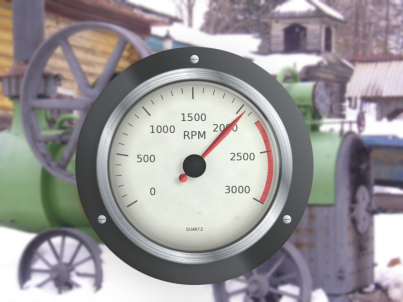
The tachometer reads 2050; rpm
